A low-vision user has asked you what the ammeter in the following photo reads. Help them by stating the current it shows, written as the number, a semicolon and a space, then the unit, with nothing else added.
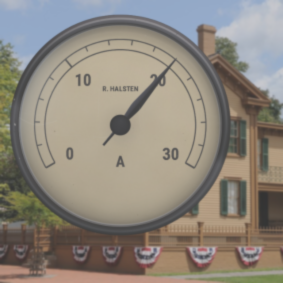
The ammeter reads 20; A
